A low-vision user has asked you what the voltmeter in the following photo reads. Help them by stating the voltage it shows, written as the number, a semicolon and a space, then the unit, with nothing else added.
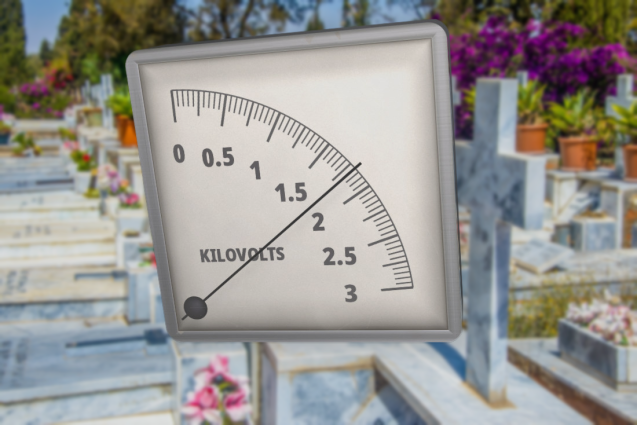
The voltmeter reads 1.8; kV
